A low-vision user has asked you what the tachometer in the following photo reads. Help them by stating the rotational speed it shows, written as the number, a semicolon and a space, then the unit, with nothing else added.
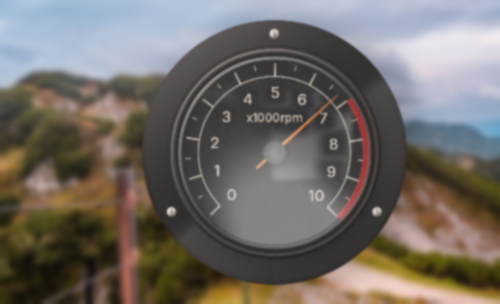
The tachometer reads 6750; rpm
